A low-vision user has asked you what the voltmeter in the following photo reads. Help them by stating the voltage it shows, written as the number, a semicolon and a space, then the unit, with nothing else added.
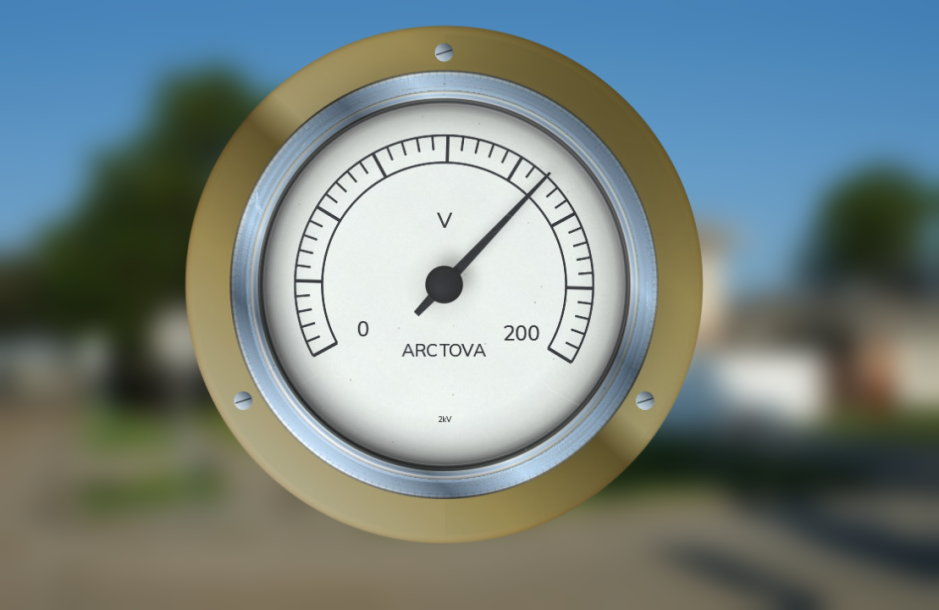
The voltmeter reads 135; V
